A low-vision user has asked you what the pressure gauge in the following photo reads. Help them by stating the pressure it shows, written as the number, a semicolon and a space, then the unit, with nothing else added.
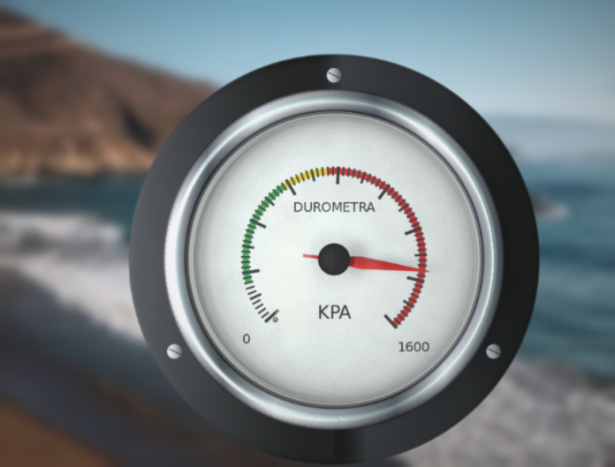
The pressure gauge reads 1360; kPa
